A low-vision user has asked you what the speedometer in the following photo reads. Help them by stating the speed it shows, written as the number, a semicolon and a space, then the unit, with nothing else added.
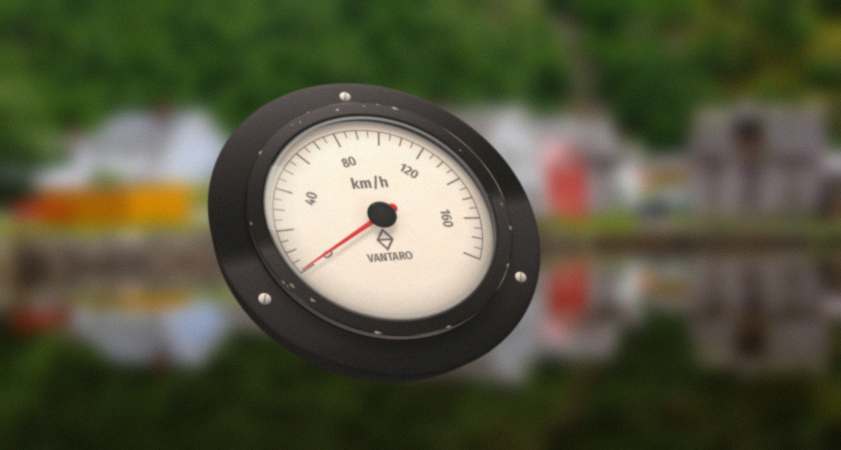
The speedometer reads 0; km/h
